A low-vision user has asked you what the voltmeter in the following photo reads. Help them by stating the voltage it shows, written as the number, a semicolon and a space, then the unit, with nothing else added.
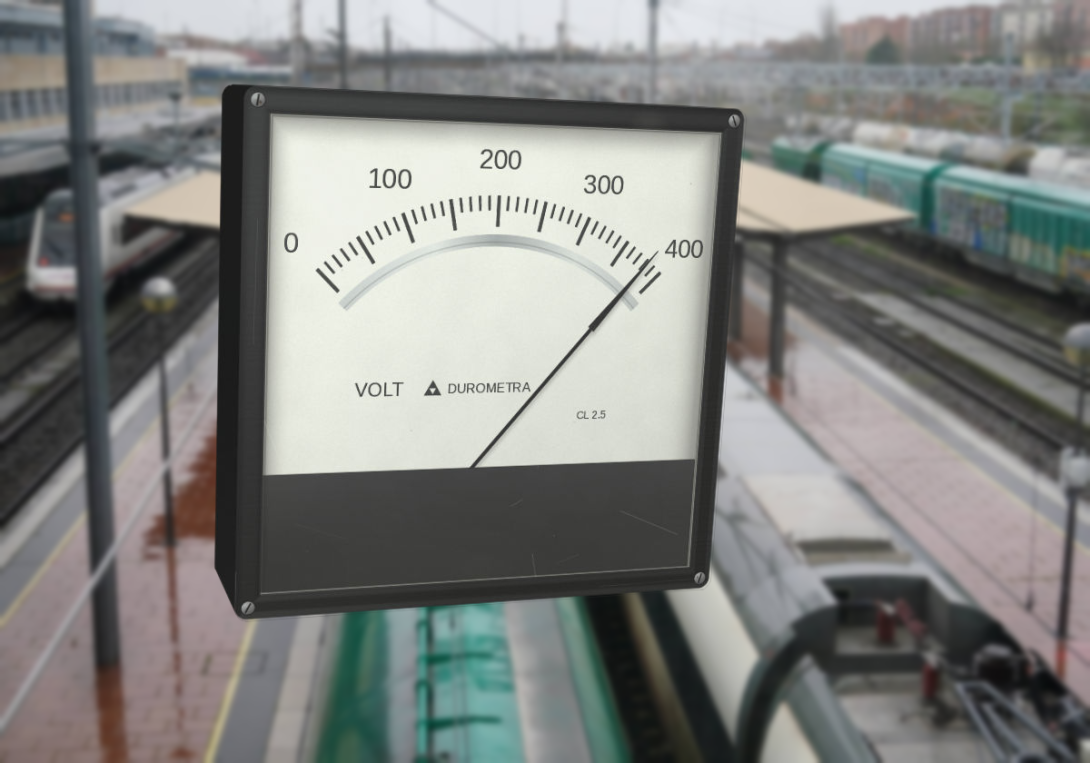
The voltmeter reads 380; V
